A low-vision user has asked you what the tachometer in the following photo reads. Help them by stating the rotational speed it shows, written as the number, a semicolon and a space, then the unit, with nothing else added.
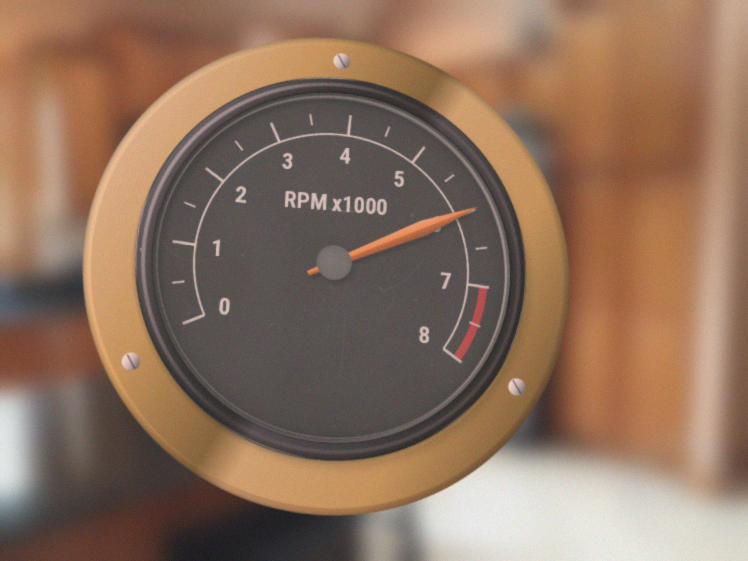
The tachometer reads 6000; rpm
